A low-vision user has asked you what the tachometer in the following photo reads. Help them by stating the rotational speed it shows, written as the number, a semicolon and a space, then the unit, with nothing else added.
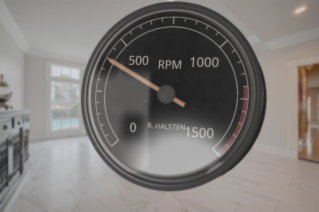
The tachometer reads 400; rpm
